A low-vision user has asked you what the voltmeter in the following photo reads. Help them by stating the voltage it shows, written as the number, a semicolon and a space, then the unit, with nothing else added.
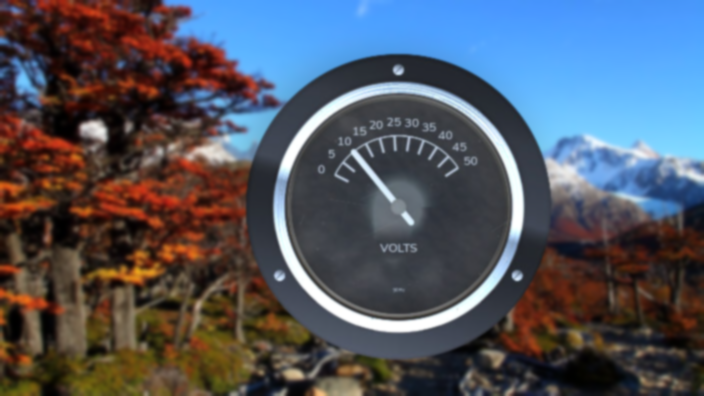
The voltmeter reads 10; V
